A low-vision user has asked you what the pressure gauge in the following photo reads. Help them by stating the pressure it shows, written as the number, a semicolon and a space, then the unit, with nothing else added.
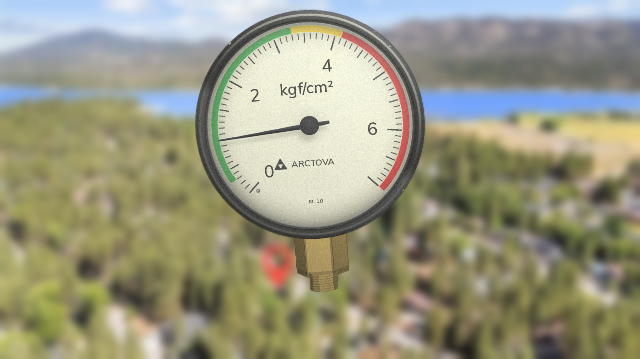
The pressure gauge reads 1; kg/cm²
